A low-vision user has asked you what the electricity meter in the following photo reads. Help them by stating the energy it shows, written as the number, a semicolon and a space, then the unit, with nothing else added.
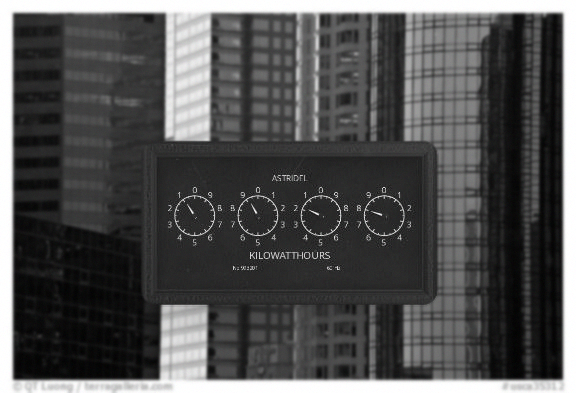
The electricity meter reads 918; kWh
